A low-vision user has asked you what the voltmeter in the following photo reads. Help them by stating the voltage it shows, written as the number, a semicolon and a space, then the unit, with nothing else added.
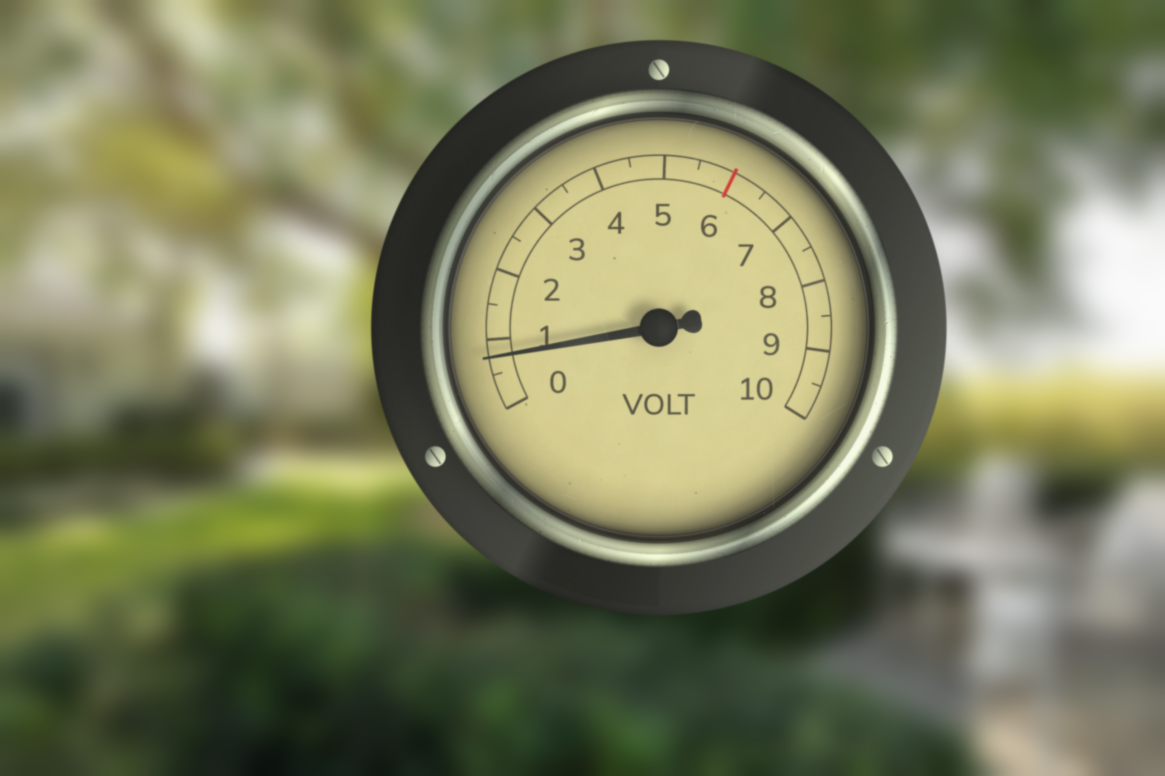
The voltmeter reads 0.75; V
